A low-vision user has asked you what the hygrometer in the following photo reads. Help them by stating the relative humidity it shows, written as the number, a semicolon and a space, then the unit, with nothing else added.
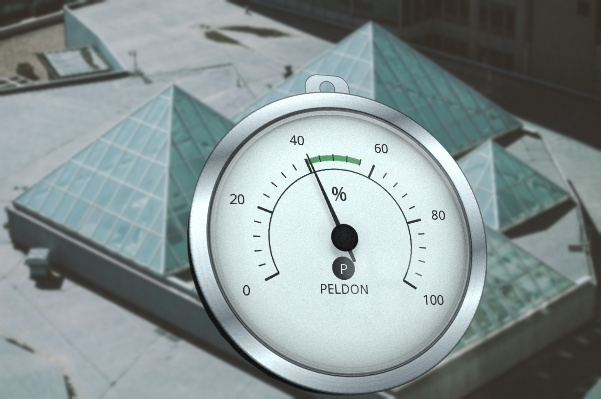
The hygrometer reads 40; %
